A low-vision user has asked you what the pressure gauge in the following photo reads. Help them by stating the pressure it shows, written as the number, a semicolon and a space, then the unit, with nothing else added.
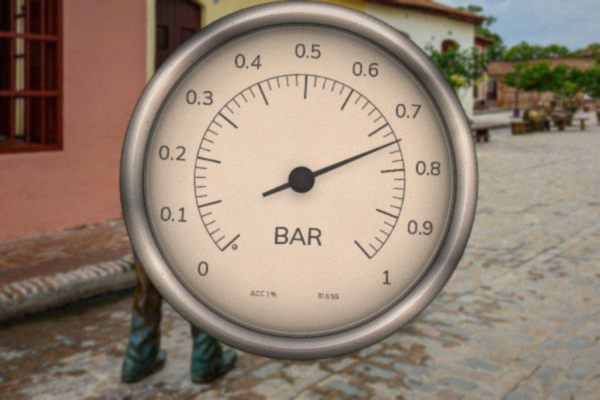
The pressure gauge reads 0.74; bar
